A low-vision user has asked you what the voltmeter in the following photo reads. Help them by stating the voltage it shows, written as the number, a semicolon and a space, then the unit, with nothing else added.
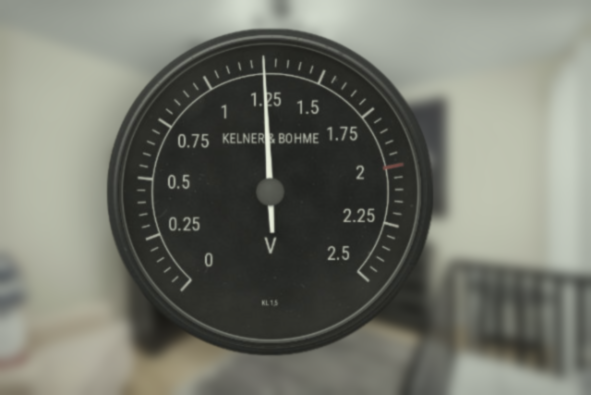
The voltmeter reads 1.25; V
